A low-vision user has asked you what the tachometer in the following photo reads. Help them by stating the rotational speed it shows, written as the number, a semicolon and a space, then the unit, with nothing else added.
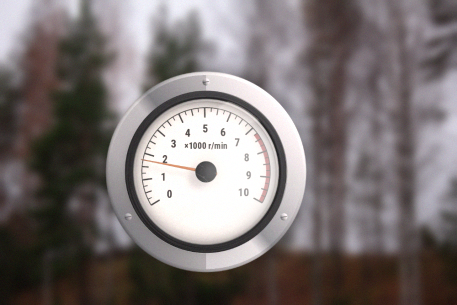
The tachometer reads 1750; rpm
